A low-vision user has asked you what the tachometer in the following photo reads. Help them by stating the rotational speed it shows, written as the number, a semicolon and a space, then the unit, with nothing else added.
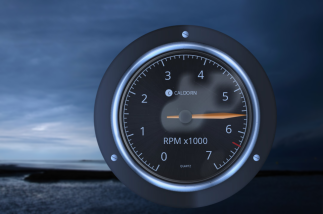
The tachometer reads 5600; rpm
